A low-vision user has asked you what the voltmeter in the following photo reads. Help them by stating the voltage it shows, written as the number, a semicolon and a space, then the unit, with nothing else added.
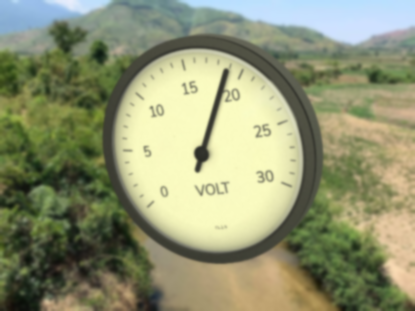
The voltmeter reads 19; V
